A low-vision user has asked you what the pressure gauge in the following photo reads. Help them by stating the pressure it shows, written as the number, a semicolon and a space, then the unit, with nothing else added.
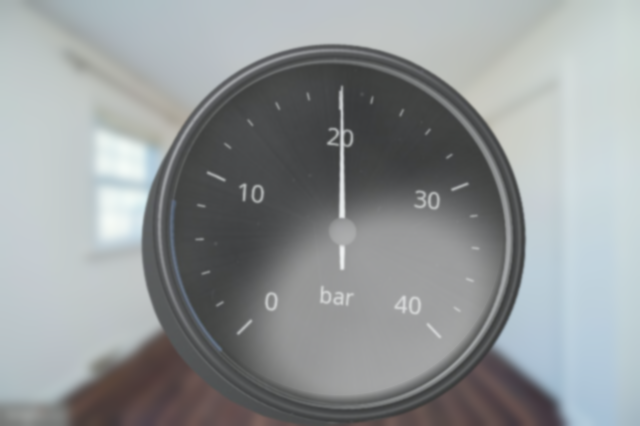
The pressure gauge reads 20; bar
